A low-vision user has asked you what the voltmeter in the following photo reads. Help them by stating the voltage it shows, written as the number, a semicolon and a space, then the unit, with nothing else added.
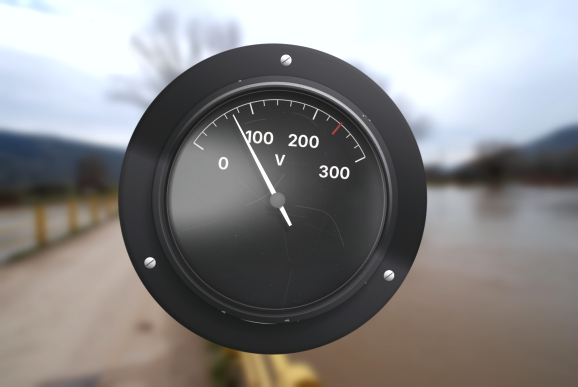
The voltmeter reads 70; V
